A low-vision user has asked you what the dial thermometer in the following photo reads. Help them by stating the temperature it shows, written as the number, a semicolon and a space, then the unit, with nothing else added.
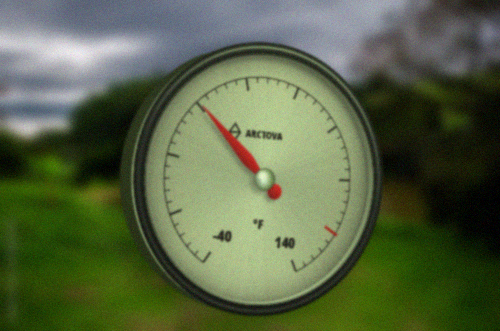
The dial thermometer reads 20; °F
